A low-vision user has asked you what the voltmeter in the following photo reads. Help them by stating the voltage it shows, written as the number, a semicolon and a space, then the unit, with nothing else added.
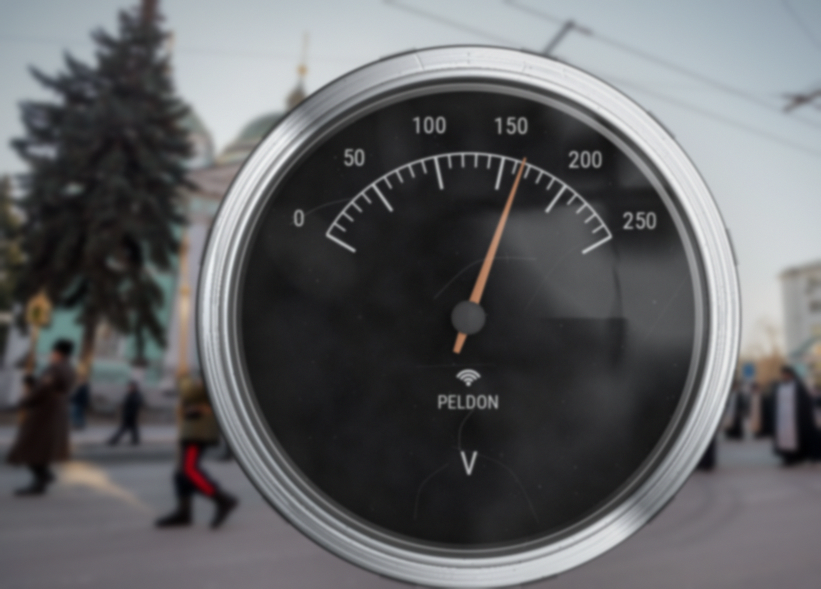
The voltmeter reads 165; V
